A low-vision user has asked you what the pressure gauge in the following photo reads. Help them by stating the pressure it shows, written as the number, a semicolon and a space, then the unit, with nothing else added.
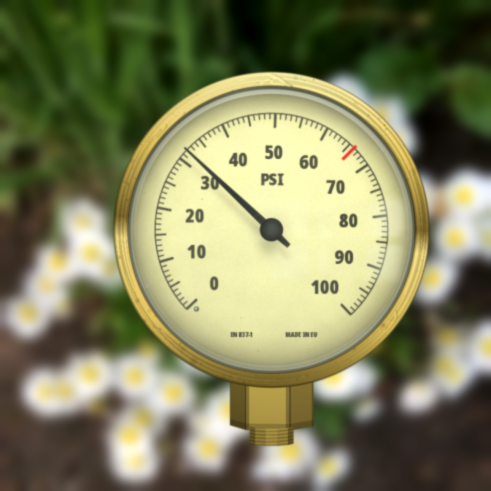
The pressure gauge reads 32; psi
